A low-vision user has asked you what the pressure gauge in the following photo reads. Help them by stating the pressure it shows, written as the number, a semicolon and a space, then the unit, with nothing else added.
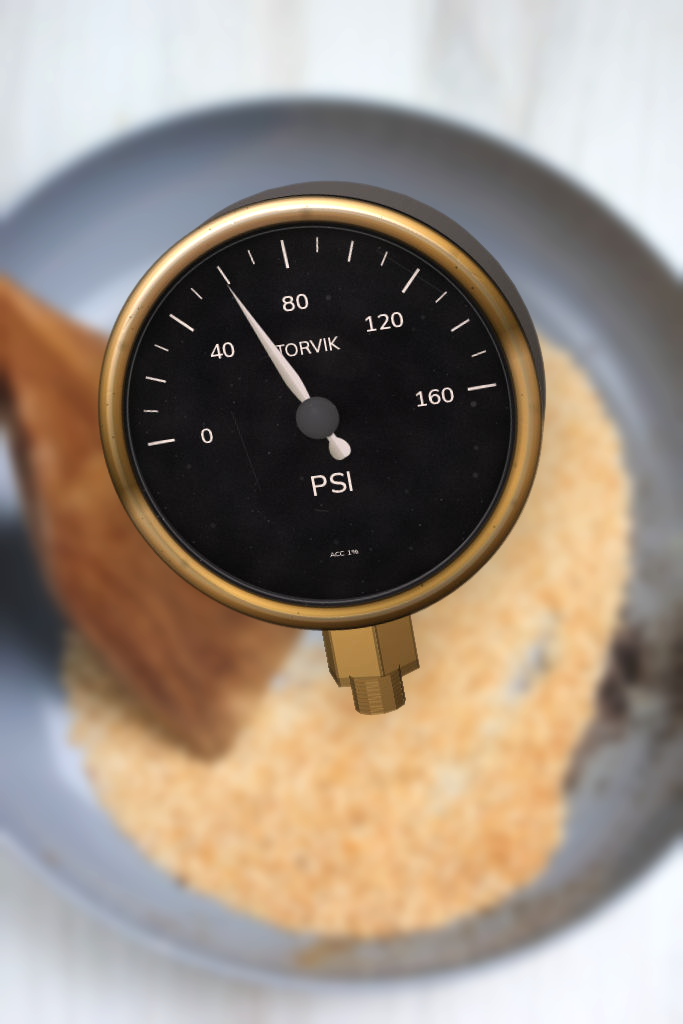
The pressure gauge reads 60; psi
